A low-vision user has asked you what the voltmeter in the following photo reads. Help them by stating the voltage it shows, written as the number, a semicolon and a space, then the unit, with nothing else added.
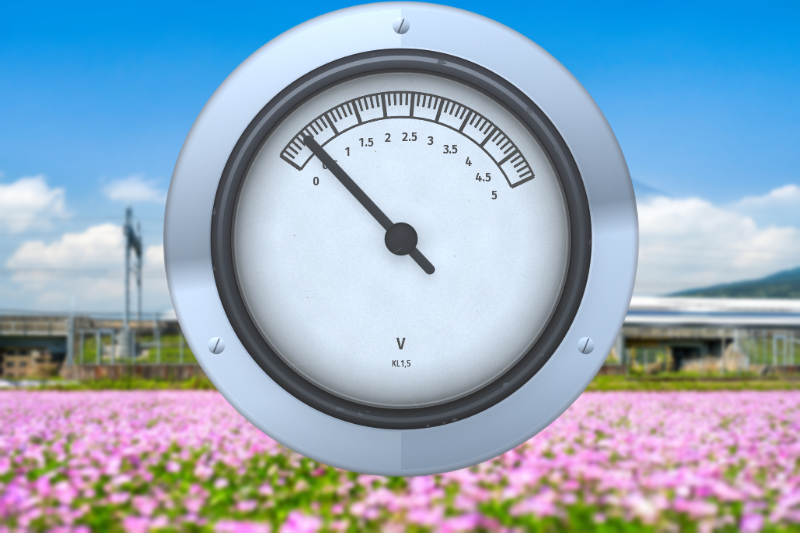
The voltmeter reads 0.5; V
